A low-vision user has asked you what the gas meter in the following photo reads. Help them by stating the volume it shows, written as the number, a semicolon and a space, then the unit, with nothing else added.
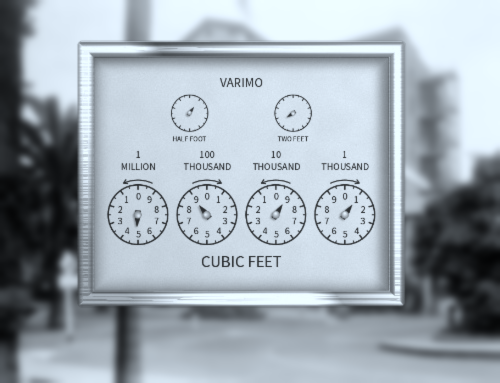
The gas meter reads 489100; ft³
